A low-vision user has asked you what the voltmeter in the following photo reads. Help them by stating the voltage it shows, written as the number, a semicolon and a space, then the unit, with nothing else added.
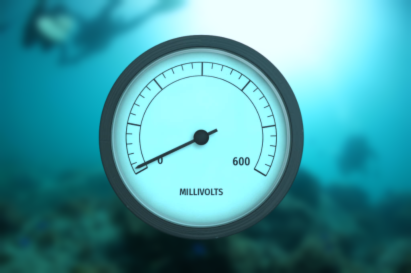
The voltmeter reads 10; mV
